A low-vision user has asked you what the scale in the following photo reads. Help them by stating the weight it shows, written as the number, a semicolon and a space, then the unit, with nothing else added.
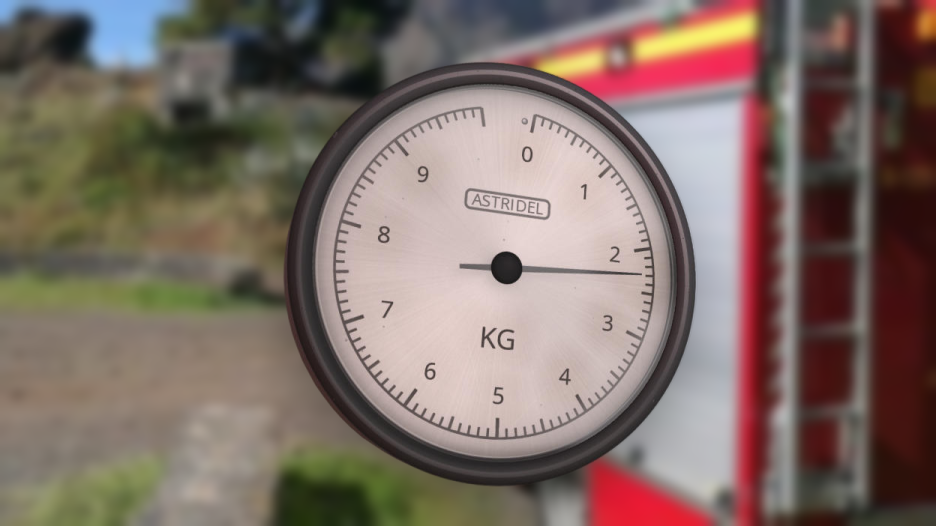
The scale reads 2.3; kg
